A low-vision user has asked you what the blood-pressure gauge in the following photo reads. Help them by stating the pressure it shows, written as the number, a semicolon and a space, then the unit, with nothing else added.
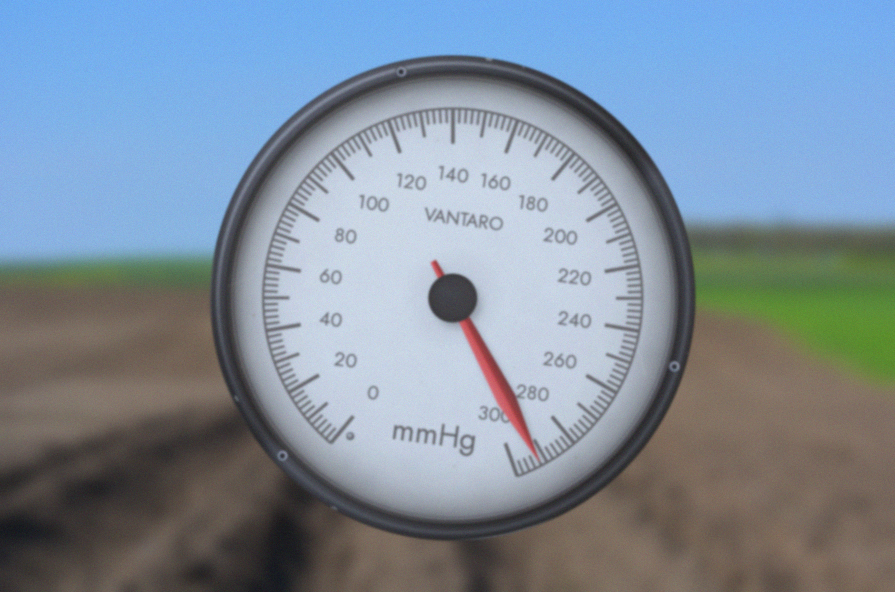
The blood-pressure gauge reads 292; mmHg
